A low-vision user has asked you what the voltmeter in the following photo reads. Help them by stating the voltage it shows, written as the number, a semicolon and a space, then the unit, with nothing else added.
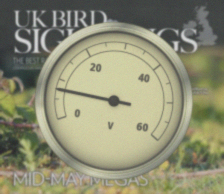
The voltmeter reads 7.5; V
